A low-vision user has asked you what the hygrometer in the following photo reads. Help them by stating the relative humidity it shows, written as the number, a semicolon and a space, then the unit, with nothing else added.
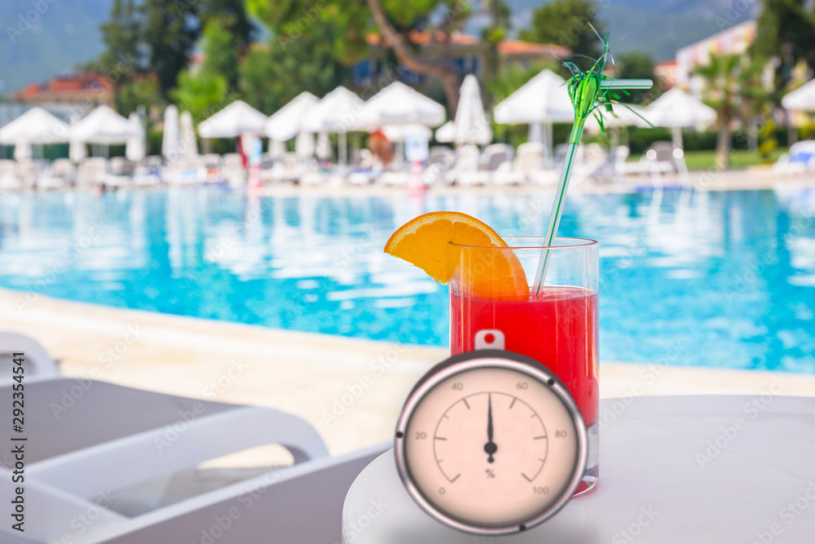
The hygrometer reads 50; %
